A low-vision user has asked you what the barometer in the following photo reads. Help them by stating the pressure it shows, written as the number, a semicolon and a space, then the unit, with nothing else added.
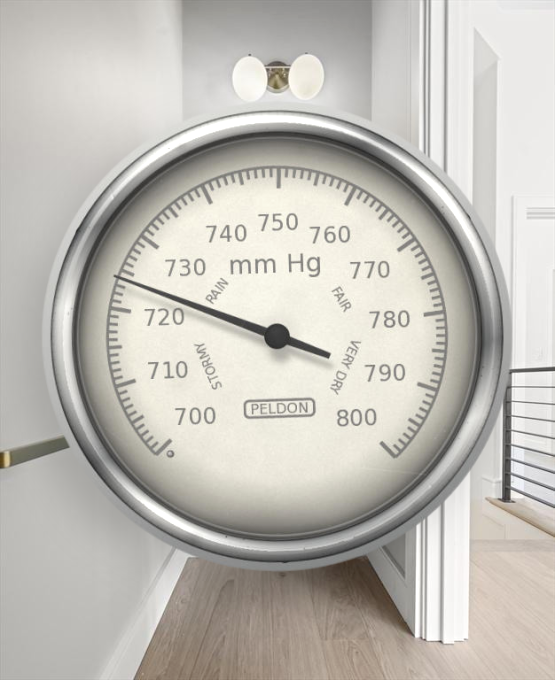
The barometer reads 724; mmHg
